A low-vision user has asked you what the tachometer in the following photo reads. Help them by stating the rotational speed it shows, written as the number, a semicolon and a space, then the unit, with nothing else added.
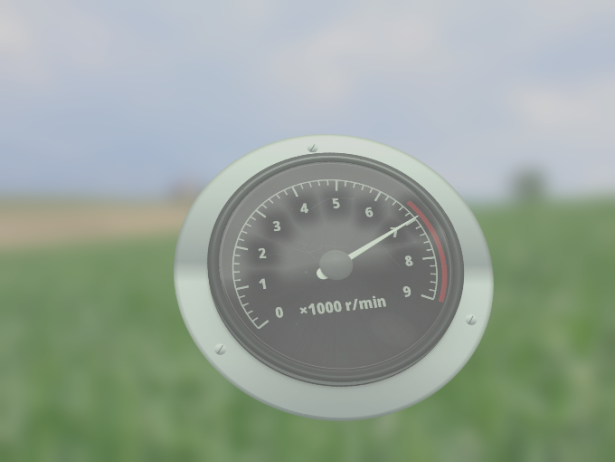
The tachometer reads 7000; rpm
